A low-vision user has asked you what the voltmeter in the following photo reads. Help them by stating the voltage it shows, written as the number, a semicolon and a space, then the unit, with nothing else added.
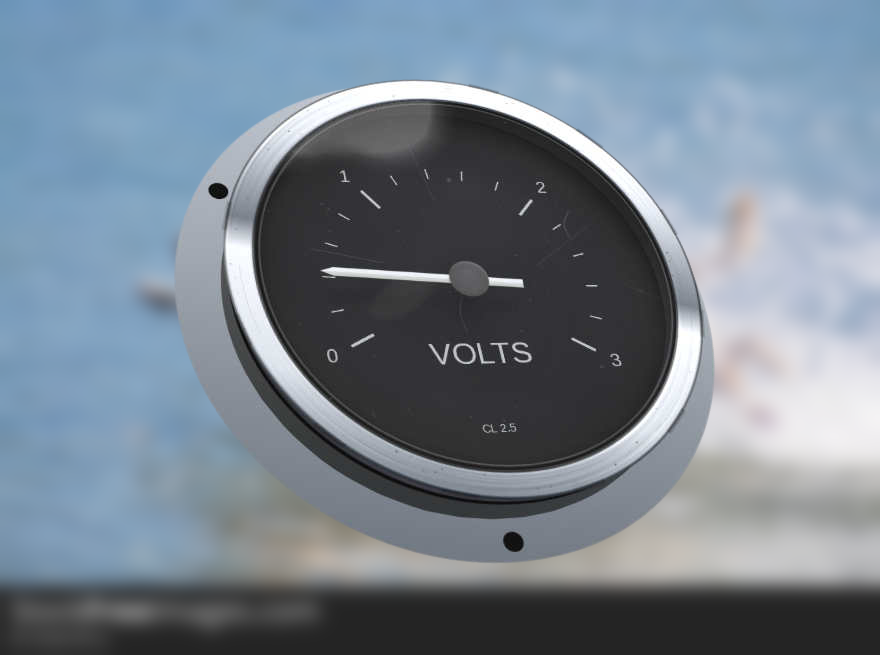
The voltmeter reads 0.4; V
